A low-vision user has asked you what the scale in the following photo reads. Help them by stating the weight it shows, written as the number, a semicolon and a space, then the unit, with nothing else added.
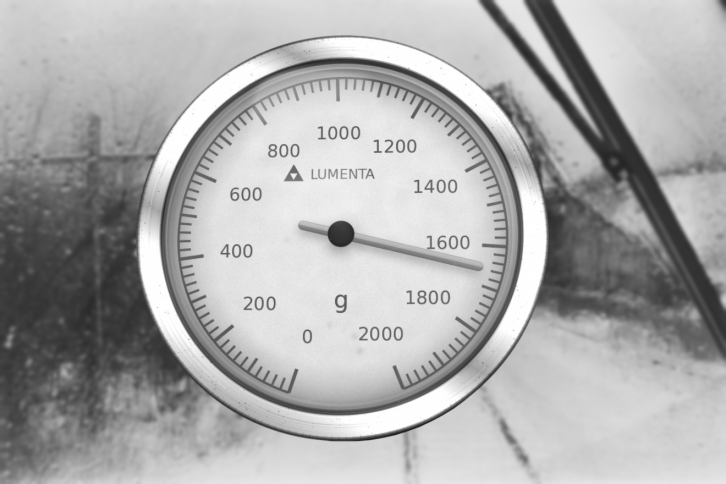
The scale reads 1660; g
